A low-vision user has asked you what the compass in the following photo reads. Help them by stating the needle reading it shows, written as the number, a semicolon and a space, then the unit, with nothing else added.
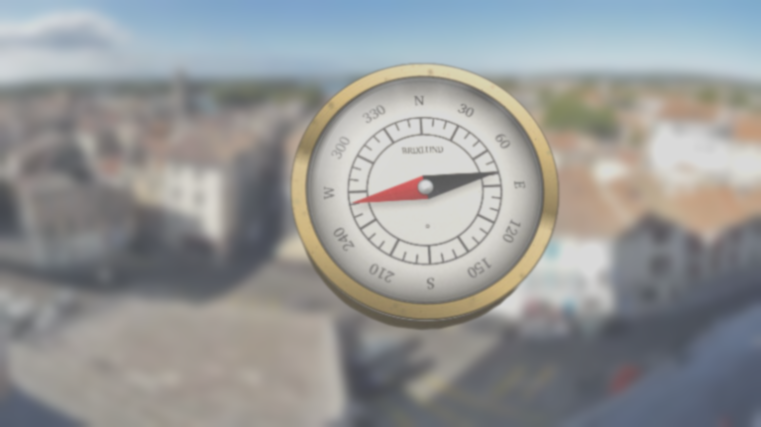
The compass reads 260; °
